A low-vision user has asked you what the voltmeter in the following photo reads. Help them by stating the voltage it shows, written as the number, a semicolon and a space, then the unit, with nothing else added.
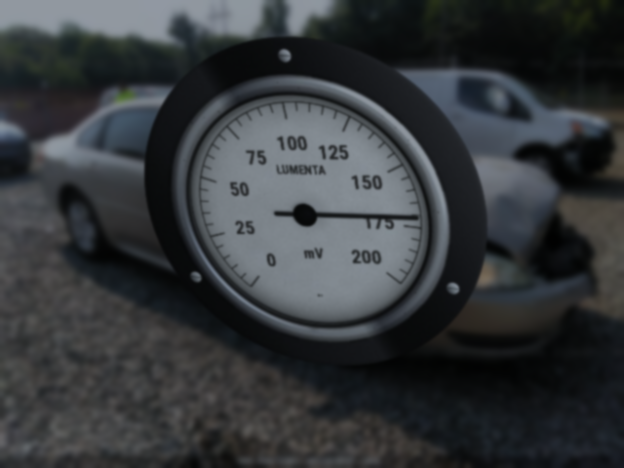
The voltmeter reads 170; mV
